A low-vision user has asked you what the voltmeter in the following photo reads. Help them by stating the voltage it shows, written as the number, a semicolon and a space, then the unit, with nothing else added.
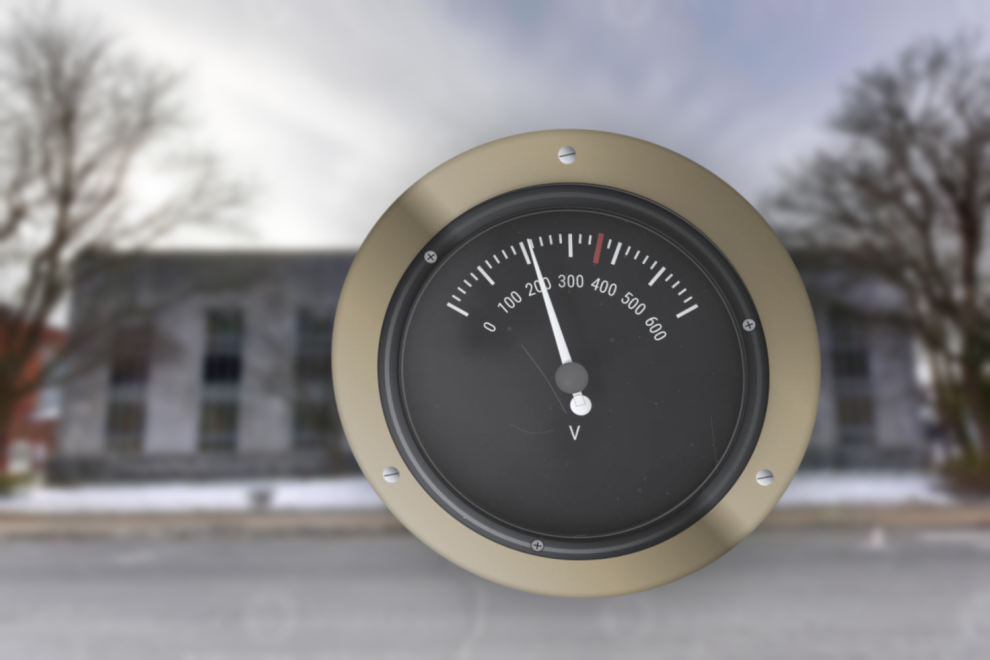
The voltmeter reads 220; V
